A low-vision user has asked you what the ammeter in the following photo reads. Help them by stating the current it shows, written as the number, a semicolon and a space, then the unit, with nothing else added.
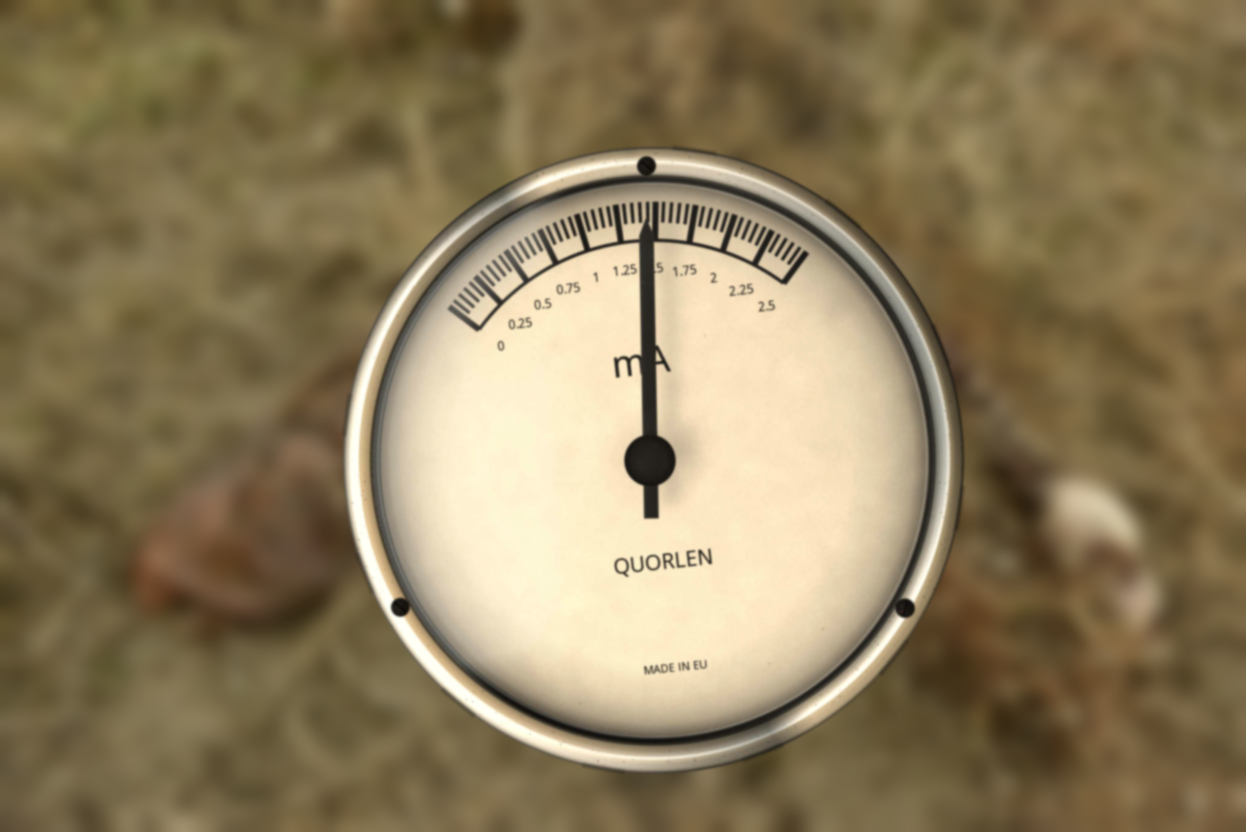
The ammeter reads 1.45; mA
